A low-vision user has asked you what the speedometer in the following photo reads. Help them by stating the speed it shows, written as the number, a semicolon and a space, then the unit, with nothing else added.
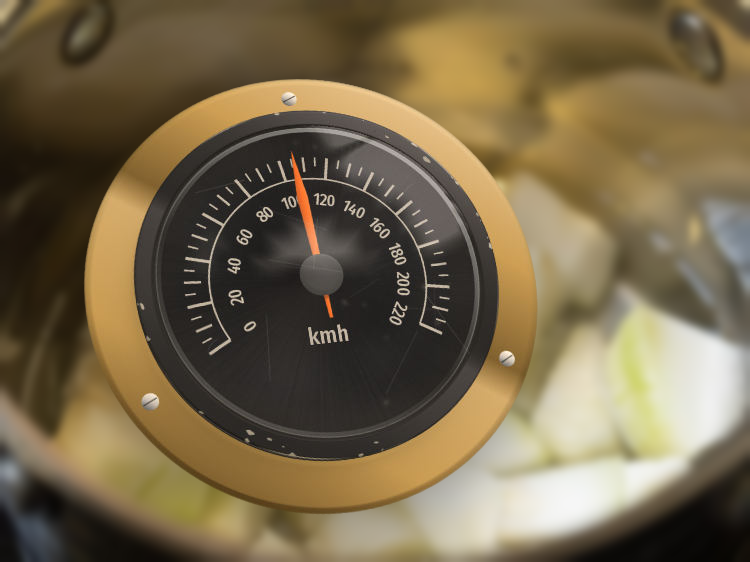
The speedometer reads 105; km/h
